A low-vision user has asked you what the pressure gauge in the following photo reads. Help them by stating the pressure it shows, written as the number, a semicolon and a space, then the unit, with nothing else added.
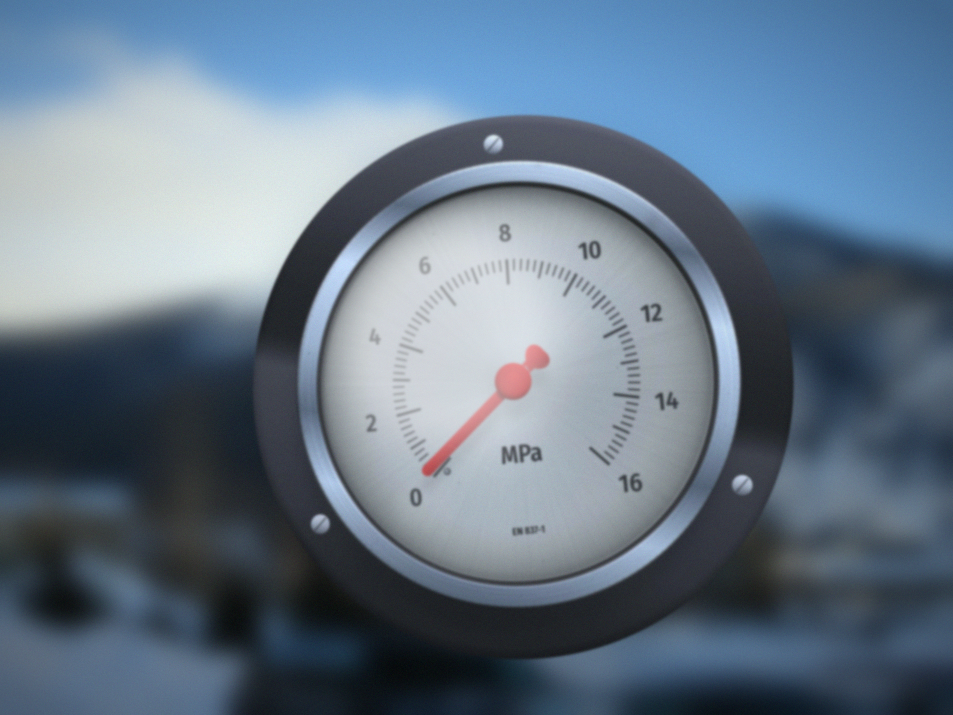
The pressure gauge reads 0.2; MPa
